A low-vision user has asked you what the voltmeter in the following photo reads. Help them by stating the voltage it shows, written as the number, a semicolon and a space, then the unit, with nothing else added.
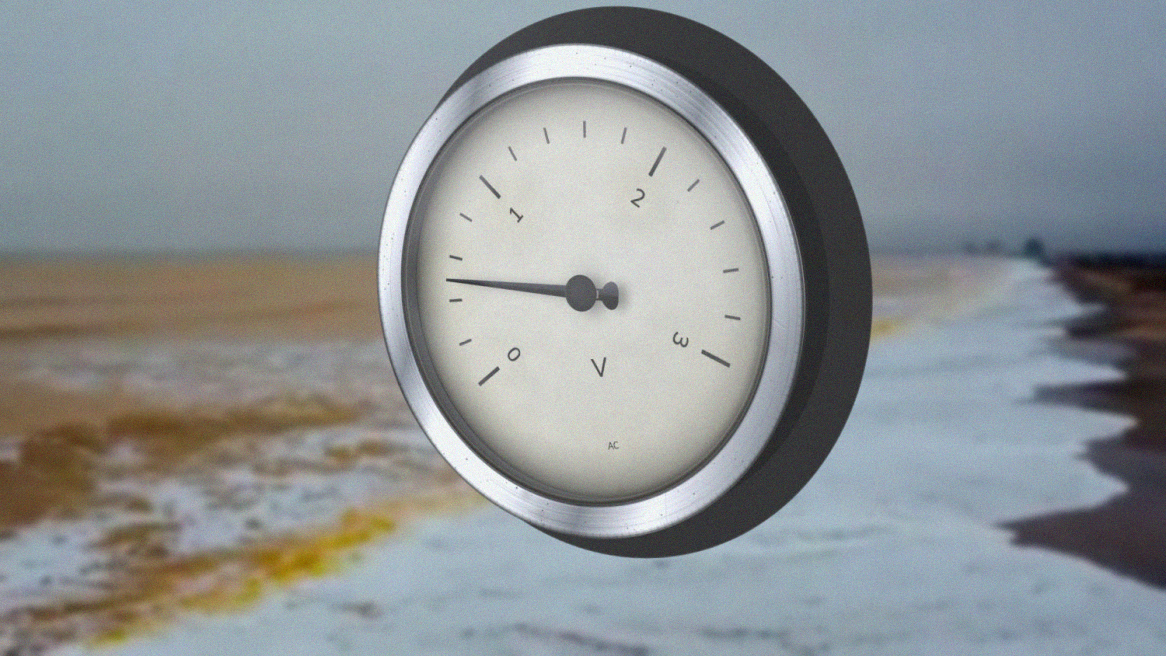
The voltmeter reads 0.5; V
